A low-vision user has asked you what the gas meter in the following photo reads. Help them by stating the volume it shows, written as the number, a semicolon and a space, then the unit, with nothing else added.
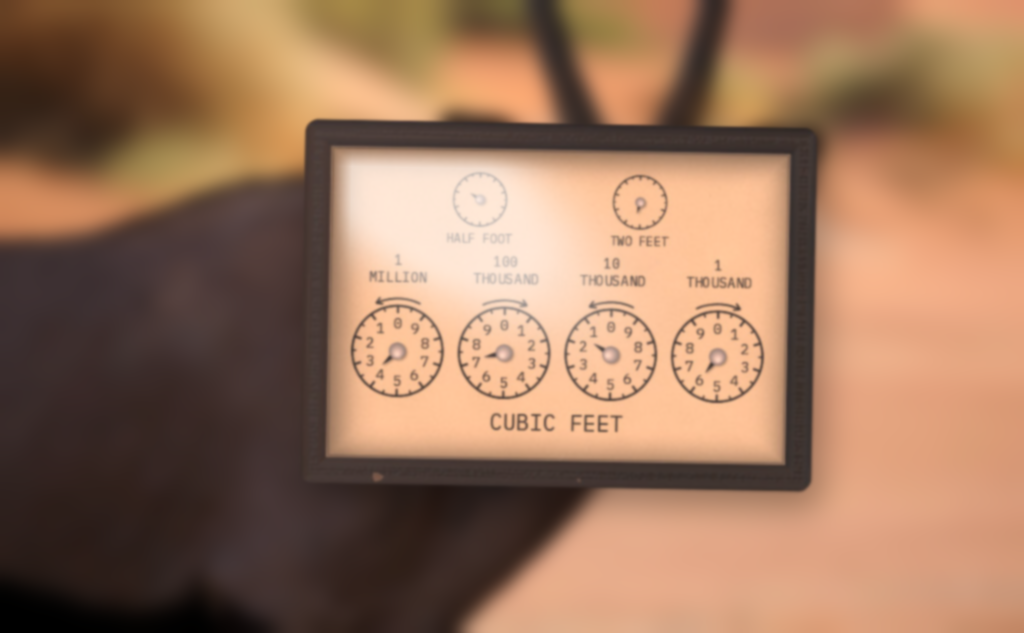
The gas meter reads 371600; ft³
